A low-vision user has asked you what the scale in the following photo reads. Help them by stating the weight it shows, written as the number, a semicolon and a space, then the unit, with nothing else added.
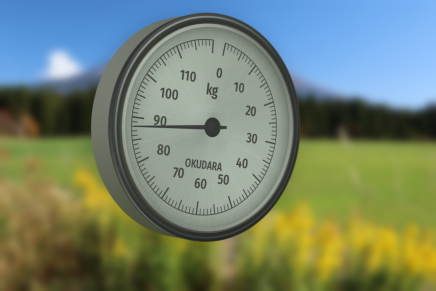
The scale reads 88; kg
